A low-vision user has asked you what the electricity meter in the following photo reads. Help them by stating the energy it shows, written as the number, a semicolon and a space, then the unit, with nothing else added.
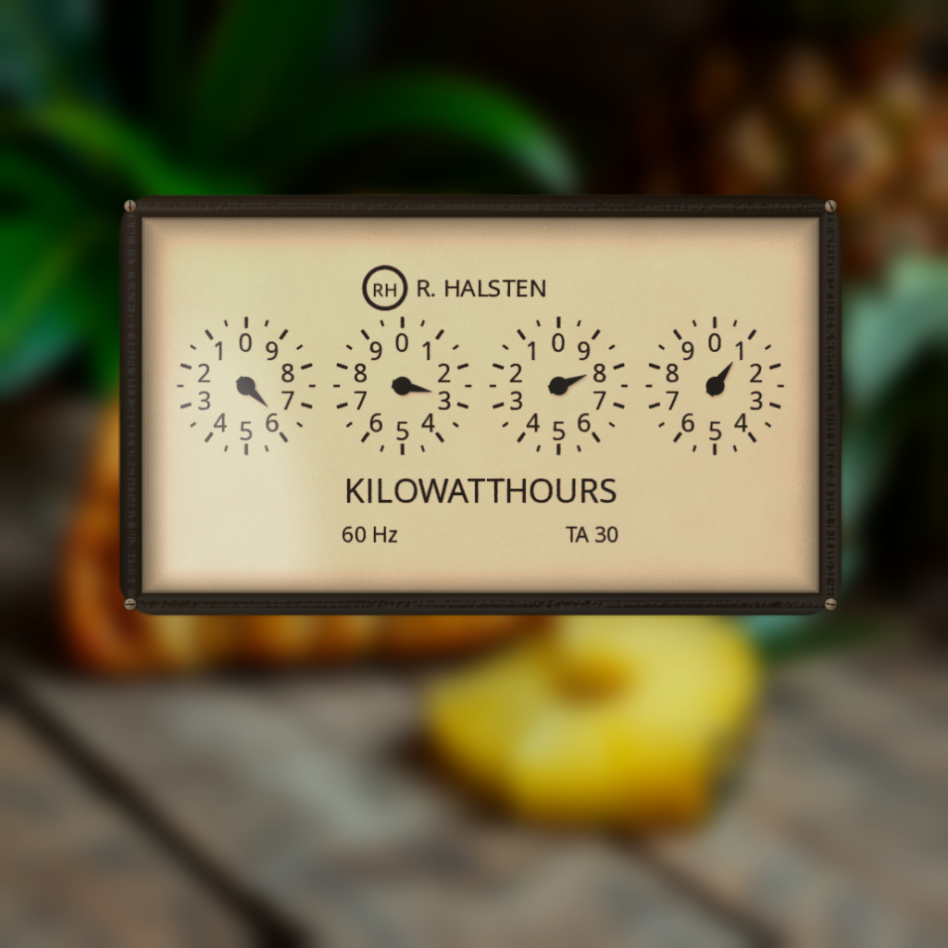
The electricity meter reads 6281; kWh
